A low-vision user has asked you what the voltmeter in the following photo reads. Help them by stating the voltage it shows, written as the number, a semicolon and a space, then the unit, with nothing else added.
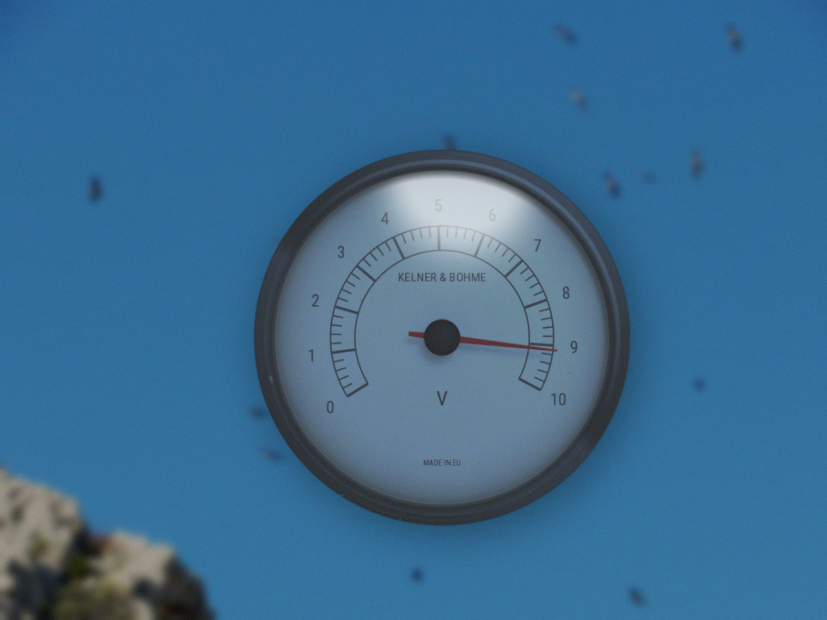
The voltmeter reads 9.1; V
